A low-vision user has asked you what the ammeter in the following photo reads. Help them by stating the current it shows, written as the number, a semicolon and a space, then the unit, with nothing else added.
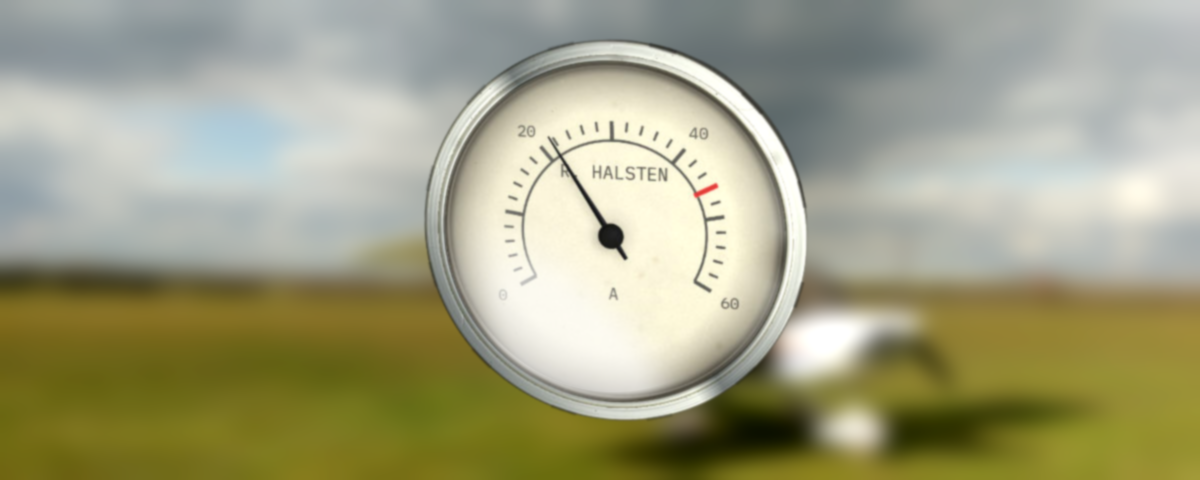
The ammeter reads 22; A
